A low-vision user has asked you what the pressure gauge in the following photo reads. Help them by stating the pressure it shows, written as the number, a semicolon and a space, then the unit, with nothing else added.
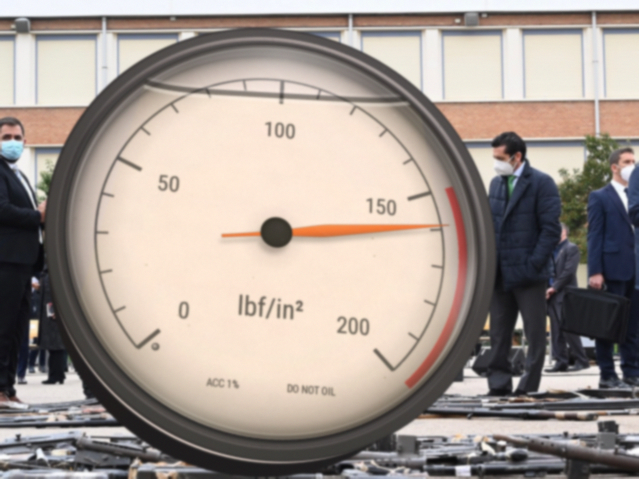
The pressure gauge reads 160; psi
